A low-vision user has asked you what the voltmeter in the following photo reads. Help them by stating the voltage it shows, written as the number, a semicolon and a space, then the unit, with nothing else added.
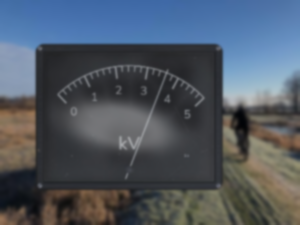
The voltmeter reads 3.6; kV
